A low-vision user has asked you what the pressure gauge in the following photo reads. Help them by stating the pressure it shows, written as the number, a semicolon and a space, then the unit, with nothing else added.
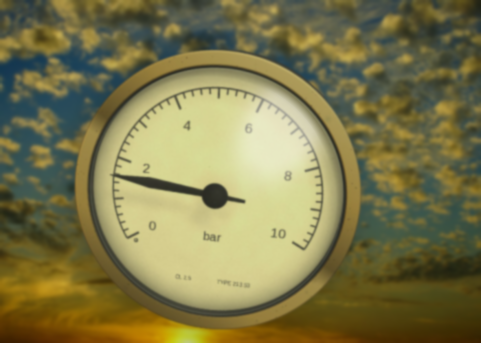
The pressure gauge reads 1.6; bar
